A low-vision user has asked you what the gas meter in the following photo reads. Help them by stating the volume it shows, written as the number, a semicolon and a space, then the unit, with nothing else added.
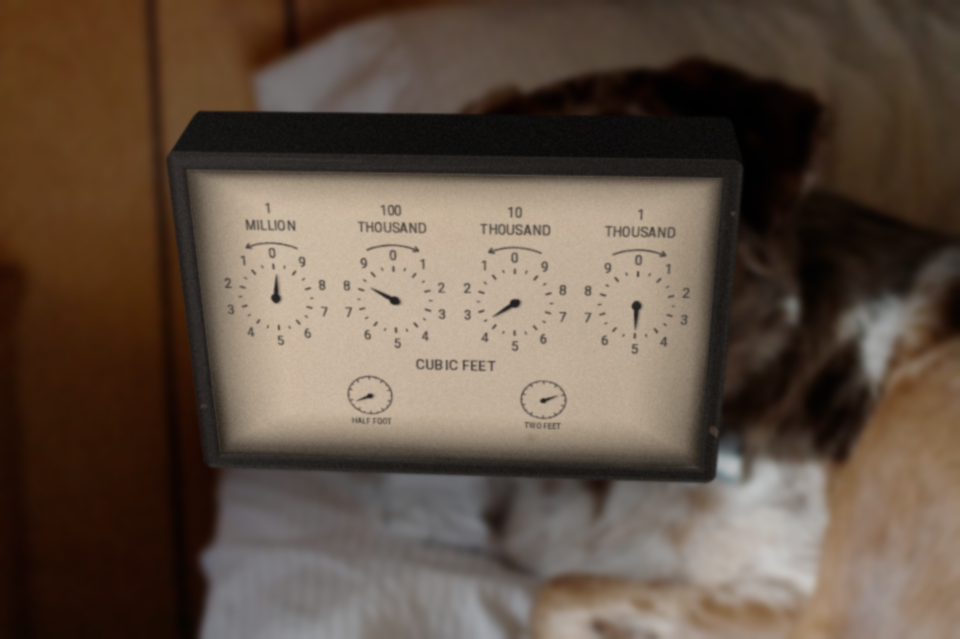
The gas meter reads 983500; ft³
